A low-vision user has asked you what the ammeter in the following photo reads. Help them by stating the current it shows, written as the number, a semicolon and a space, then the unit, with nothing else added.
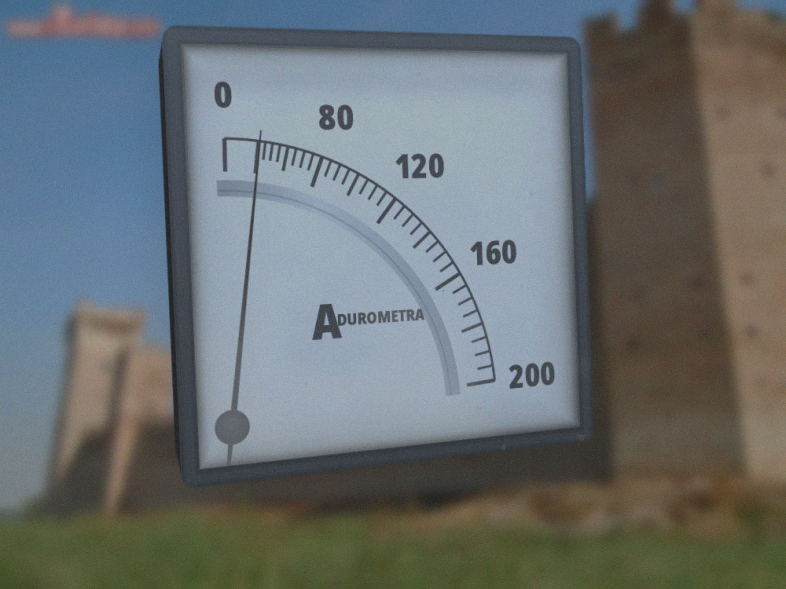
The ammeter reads 40; A
